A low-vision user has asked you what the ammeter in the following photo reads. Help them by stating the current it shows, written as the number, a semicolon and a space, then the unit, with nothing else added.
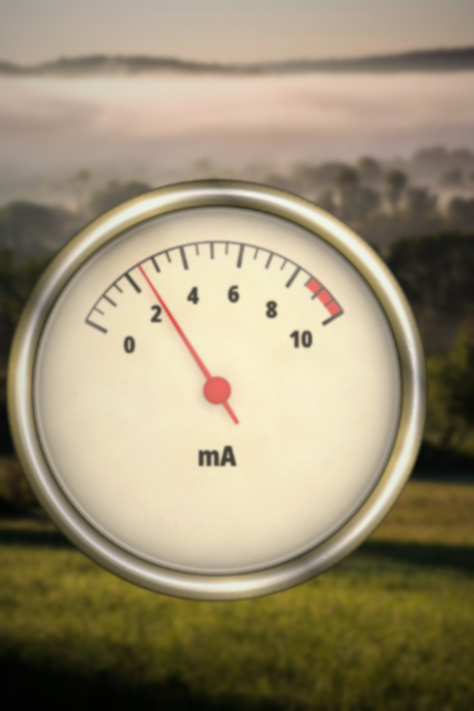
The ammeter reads 2.5; mA
